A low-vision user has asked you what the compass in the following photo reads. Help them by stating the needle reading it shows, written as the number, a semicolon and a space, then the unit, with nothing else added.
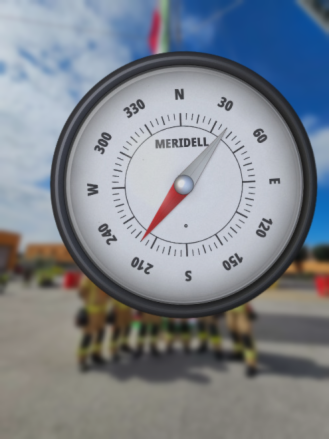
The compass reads 220; °
